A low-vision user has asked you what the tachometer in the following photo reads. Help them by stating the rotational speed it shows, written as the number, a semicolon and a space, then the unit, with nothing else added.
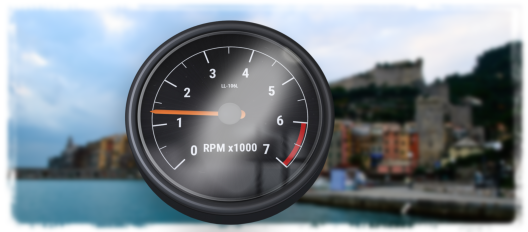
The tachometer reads 1250; rpm
